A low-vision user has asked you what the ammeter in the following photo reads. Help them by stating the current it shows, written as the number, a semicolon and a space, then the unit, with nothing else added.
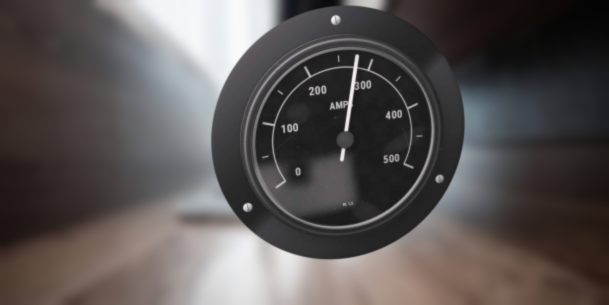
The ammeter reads 275; A
